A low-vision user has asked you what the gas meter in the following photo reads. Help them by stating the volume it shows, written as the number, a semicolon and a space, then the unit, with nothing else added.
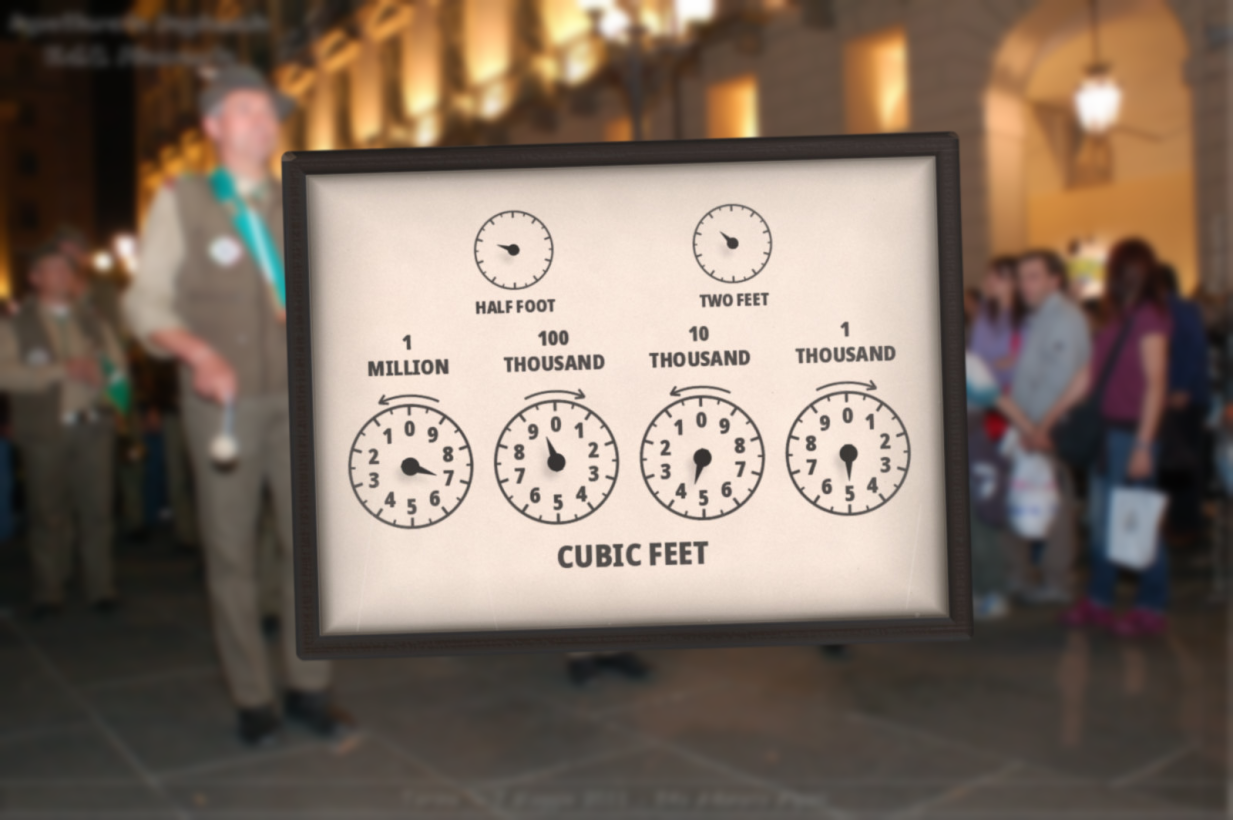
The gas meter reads 694500; ft³
